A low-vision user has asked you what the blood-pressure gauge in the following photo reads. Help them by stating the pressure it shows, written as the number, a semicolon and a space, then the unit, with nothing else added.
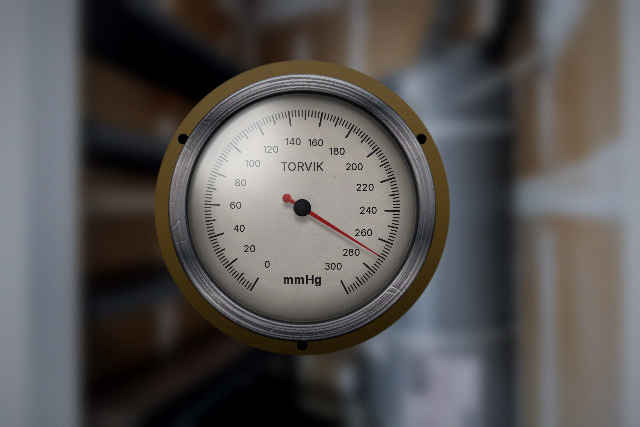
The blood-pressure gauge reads 270; mmHg
